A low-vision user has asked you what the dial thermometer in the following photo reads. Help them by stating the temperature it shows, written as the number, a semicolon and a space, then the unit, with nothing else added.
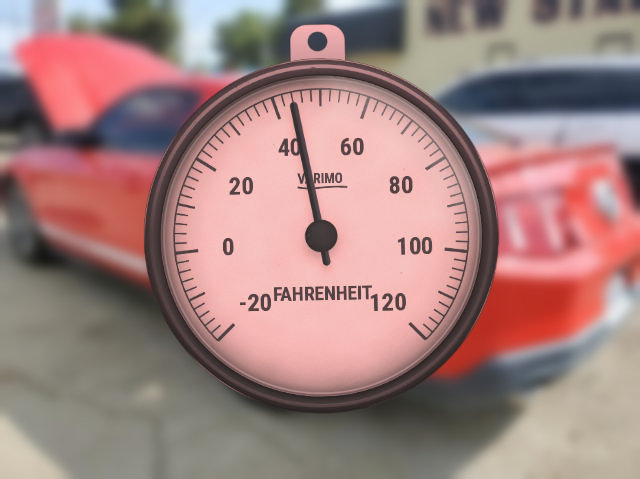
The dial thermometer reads 44; °F
